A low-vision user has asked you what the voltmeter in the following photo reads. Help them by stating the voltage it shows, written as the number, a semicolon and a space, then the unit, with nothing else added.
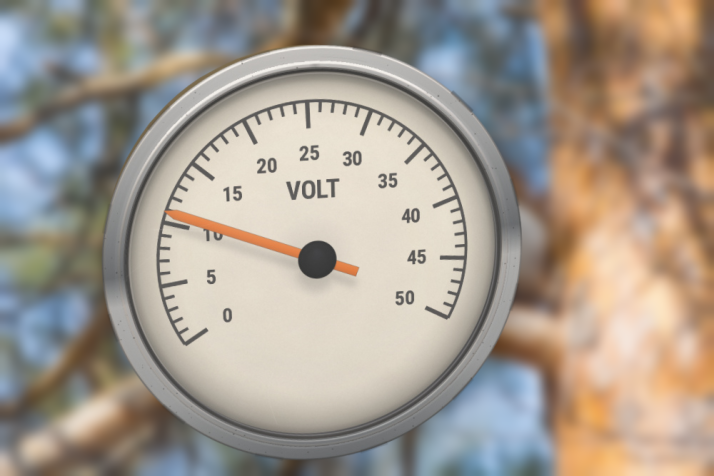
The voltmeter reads 11; V
